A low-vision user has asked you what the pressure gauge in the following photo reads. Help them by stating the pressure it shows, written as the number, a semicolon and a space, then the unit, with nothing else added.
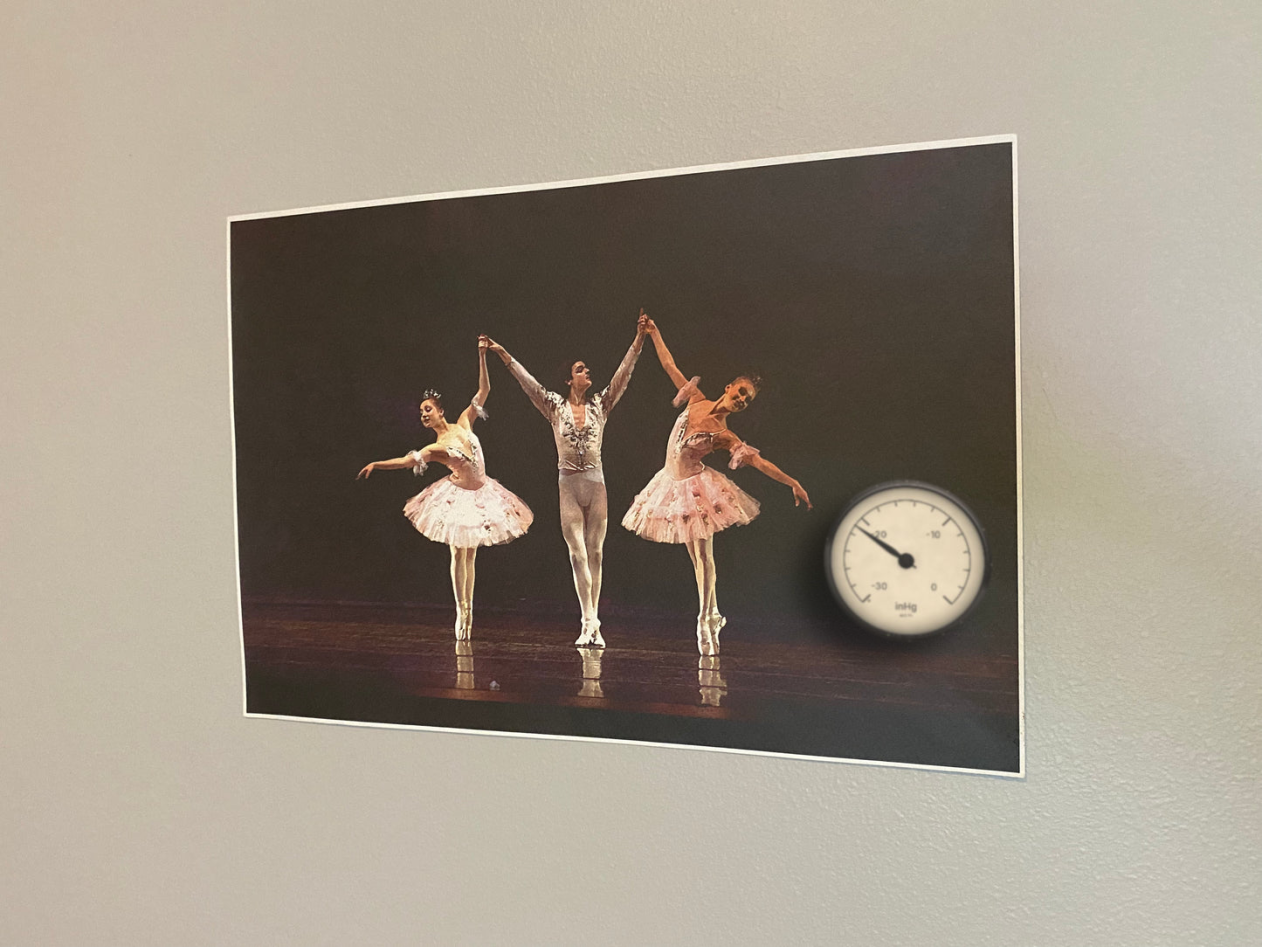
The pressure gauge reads -21; inHg
